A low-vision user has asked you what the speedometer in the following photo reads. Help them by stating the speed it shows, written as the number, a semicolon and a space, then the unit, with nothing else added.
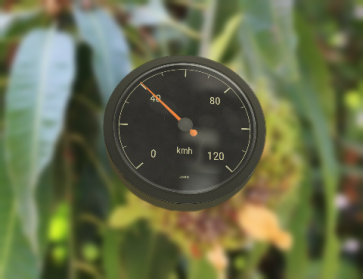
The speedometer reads 40; km/h
